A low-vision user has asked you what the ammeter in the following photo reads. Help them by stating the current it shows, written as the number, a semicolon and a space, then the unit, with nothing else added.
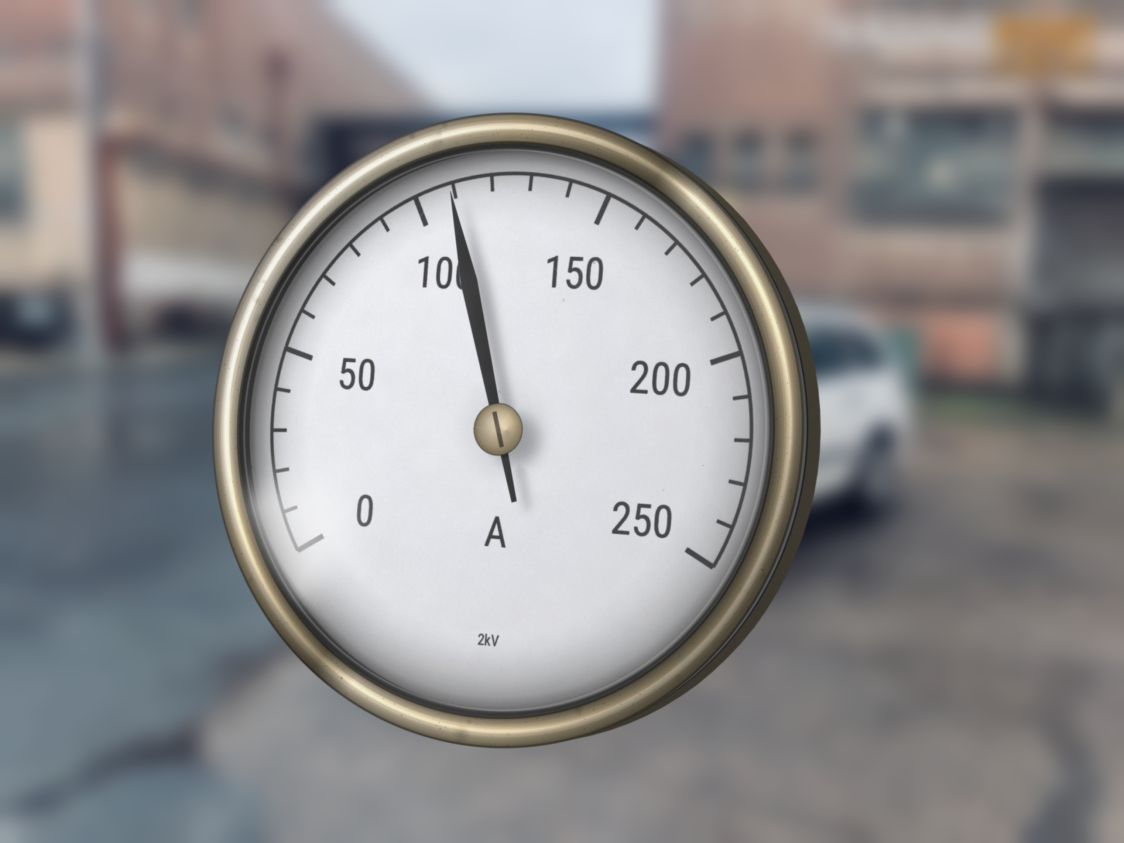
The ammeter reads 110; A
